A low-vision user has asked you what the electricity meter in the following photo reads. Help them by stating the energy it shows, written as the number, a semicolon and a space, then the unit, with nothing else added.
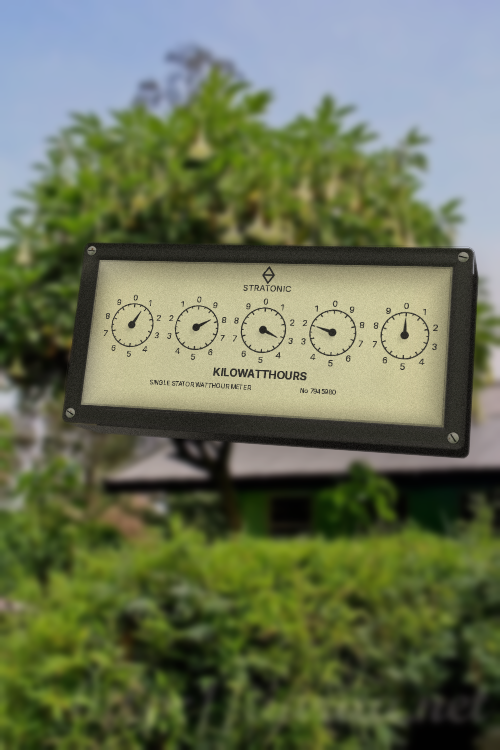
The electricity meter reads 8320; kWh
